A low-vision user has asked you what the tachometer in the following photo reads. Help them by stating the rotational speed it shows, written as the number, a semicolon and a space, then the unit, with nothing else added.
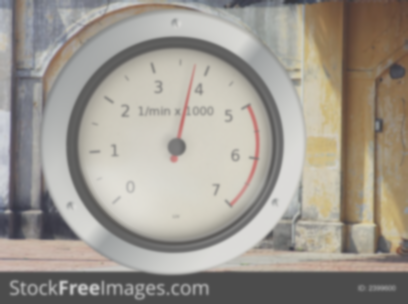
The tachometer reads 3750; rpm
